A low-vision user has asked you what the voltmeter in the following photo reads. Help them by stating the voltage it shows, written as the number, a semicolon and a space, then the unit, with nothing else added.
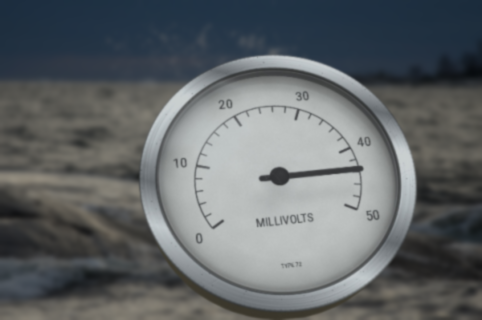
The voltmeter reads 44; mV
